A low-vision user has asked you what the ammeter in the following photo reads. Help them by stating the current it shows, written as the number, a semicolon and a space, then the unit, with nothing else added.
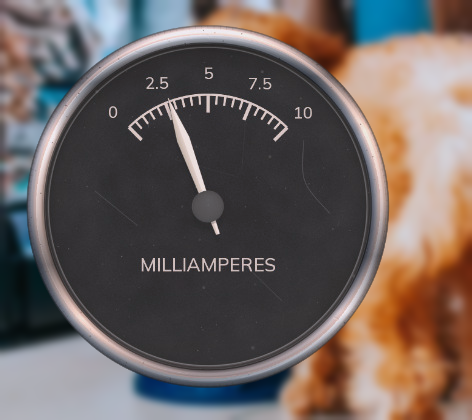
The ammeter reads 2.75; mA
